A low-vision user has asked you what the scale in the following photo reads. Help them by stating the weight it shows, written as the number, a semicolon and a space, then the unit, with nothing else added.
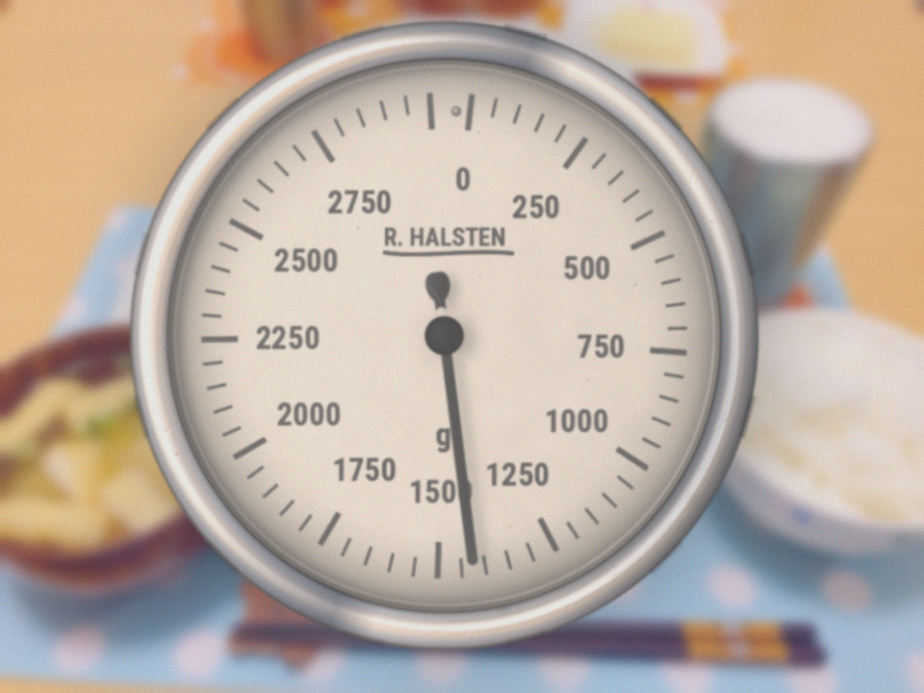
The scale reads 1425; g
